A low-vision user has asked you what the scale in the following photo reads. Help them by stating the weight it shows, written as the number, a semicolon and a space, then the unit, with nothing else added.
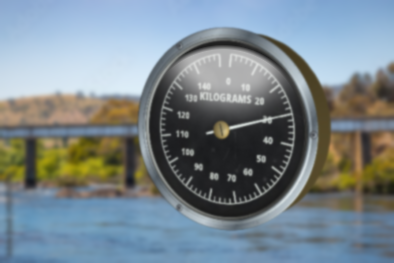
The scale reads 30; kg
